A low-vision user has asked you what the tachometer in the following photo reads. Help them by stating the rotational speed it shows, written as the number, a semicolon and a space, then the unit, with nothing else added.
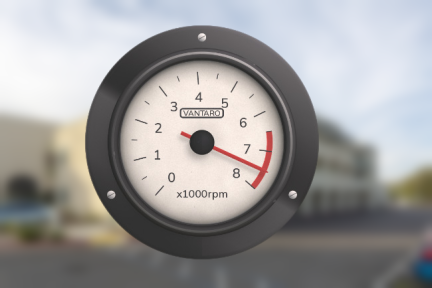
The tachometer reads 7500; rpm
